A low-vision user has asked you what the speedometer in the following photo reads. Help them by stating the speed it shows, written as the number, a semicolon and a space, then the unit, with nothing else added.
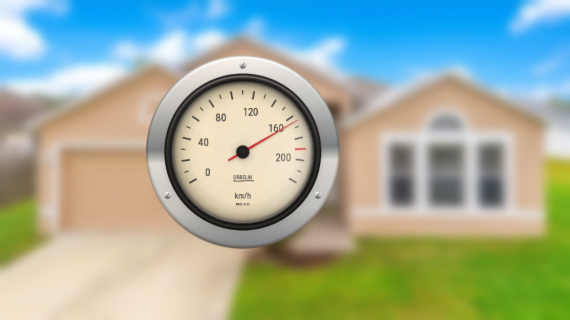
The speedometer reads 165; km/h
